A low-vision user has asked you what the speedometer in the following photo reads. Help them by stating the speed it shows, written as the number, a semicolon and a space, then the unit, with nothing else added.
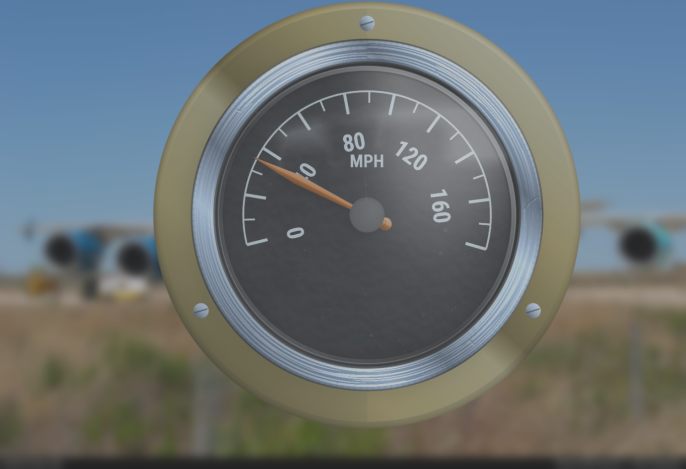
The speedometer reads 35; mph
